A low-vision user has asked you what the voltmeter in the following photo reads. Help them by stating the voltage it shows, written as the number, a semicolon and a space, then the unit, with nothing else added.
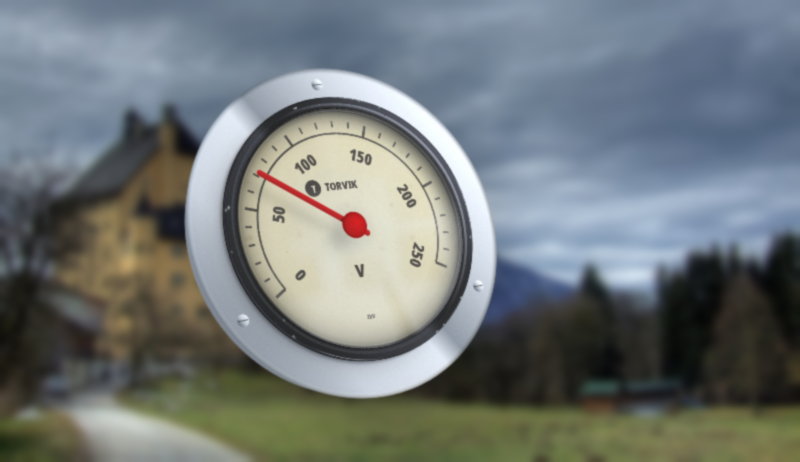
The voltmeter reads 70; V
